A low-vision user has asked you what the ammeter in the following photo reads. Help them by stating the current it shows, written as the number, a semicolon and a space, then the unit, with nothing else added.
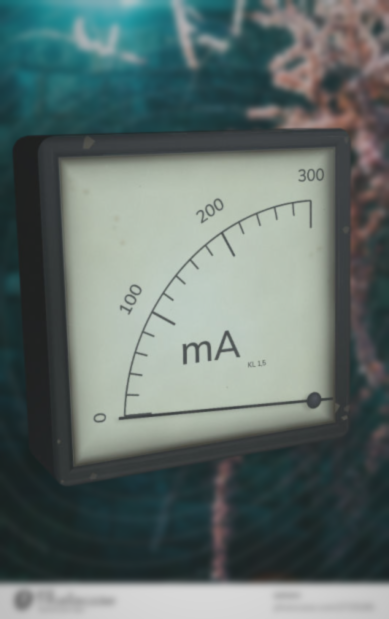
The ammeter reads 0; mA
